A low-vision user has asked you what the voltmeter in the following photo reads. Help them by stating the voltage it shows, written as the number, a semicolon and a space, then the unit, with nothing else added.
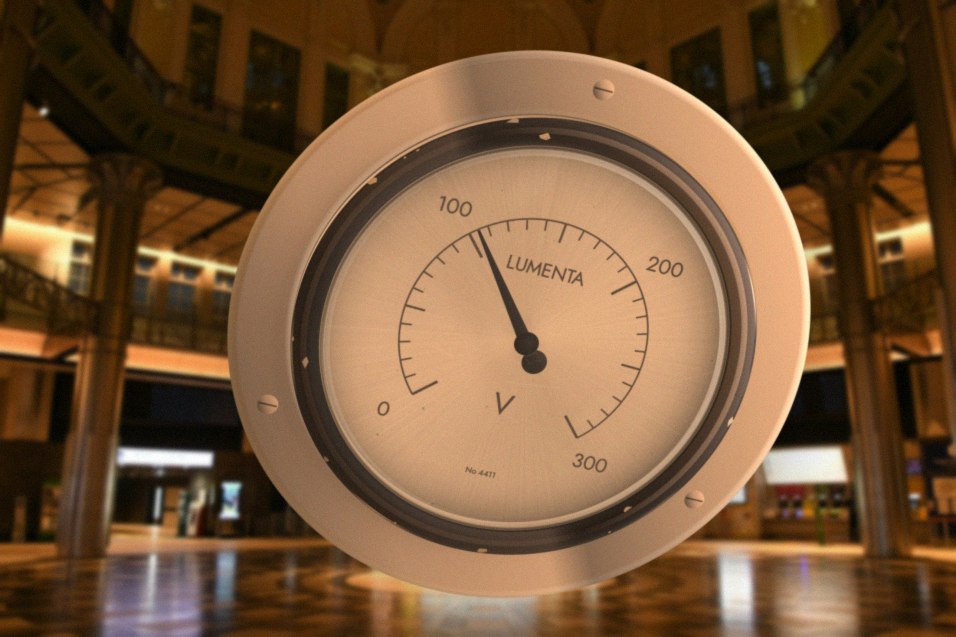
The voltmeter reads 105; V
